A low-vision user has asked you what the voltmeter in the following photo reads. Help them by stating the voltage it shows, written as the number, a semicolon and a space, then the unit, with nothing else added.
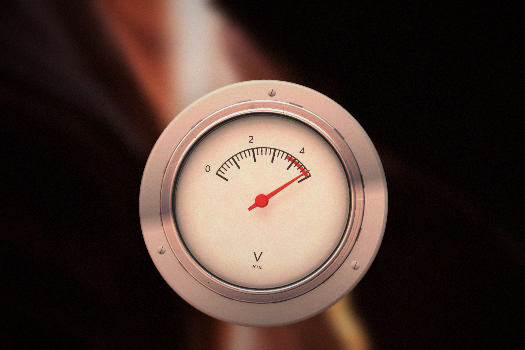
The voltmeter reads 4.8; V
